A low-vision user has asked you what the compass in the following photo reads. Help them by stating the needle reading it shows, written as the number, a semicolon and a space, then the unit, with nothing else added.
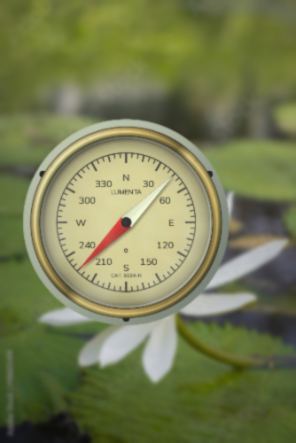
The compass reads 225; °
